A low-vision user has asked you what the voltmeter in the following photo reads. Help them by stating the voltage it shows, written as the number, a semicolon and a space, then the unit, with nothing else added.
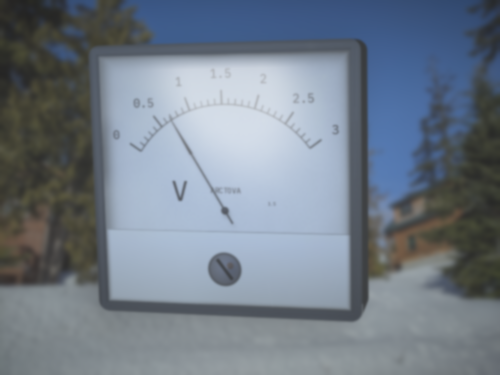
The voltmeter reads 0.7; V
